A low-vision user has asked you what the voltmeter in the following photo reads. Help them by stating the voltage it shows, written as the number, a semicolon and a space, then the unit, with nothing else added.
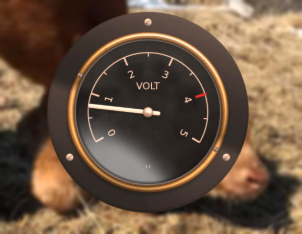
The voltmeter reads 0.75; V
